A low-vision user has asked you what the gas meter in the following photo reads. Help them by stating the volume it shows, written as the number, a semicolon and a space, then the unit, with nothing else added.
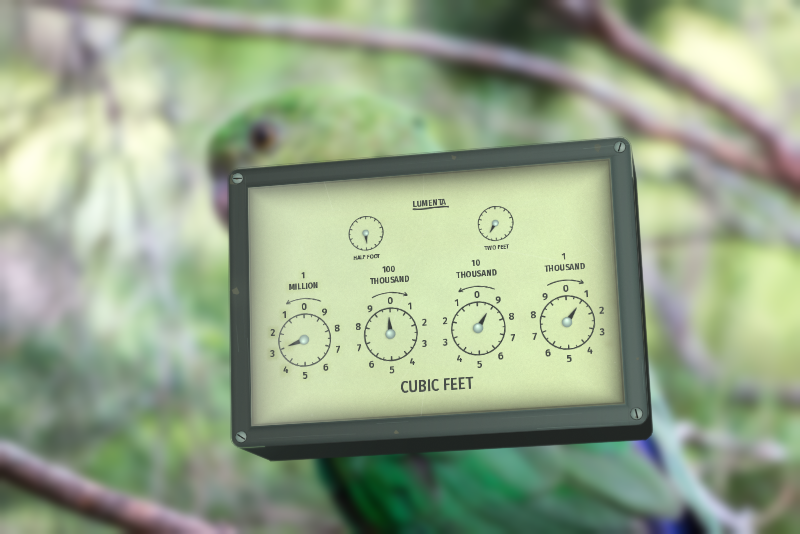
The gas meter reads 299100; ft³
